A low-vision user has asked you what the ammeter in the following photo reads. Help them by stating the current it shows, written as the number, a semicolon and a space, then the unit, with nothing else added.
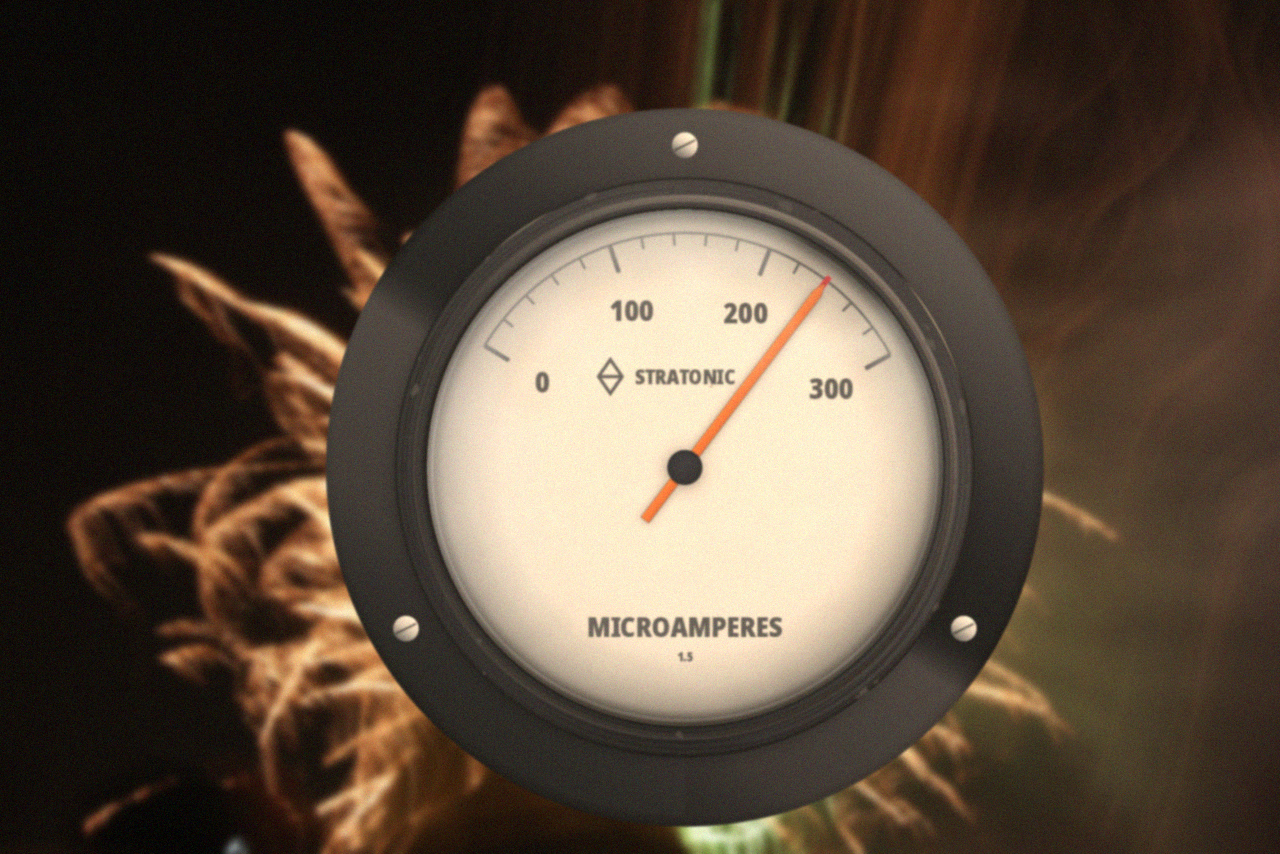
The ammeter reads 240; µA
